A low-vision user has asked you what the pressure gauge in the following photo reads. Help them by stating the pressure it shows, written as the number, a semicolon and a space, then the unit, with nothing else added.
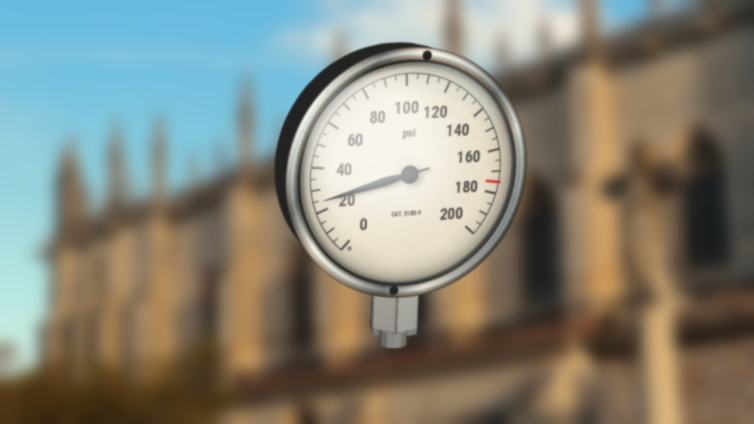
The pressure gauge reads 25; psi
